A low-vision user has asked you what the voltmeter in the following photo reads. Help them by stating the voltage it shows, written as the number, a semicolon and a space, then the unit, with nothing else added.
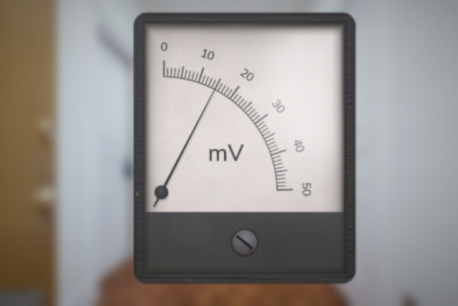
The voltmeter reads 15; mV
